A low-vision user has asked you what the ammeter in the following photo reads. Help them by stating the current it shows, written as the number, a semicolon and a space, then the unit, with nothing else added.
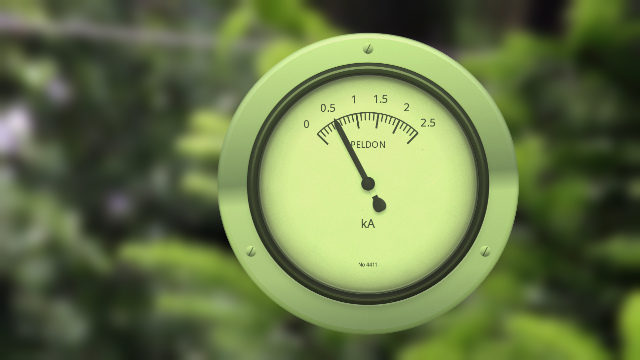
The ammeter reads 0.5; kA
